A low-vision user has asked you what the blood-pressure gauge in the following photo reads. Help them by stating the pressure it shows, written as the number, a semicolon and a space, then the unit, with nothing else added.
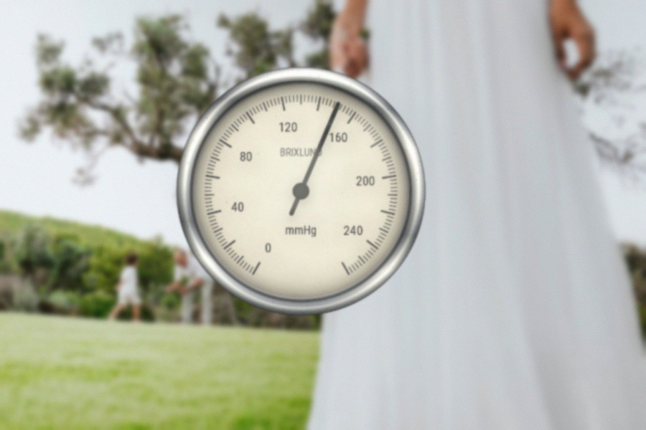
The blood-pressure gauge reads 150; mmHg
